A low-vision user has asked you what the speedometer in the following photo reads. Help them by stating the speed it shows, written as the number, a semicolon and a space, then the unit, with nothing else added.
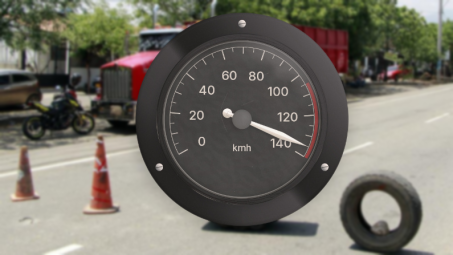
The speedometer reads 135; km/h
